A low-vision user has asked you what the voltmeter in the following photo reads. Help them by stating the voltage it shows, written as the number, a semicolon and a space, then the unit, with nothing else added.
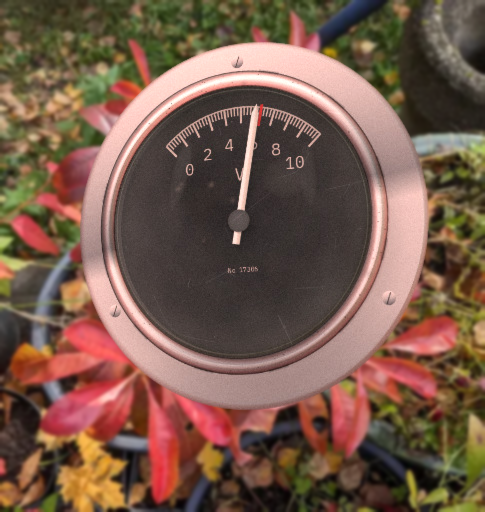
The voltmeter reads 6; V
